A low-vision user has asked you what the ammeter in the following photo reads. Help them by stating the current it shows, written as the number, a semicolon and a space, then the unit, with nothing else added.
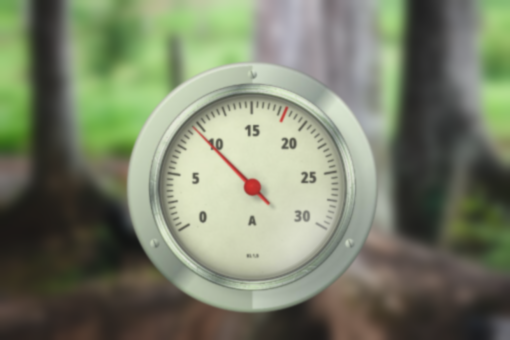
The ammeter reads 9.5; A
